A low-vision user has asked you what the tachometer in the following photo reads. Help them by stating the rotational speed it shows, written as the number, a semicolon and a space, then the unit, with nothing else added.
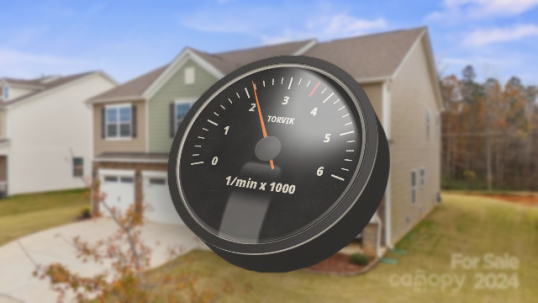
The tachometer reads 2200; rpm
